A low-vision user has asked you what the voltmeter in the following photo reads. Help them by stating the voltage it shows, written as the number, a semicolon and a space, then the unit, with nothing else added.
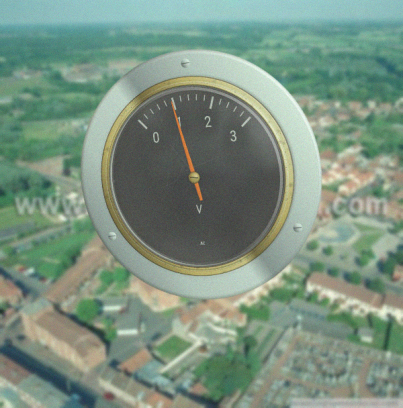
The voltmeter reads 1; V
